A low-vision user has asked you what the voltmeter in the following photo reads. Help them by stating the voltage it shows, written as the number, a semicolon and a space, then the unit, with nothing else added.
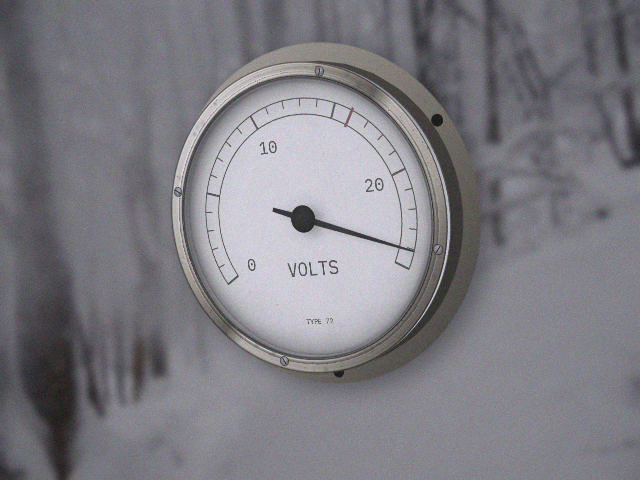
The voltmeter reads 24; V
